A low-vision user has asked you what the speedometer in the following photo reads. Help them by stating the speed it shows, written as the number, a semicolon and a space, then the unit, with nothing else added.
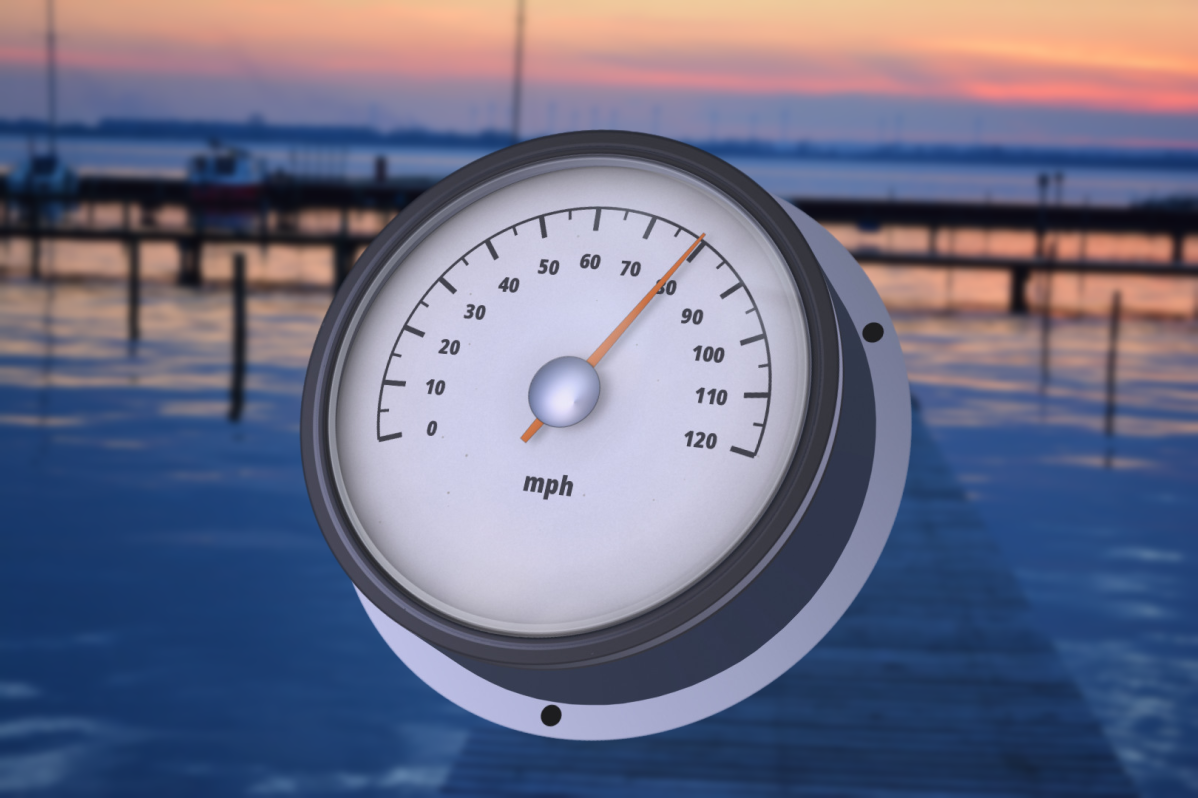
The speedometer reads 80; mph
